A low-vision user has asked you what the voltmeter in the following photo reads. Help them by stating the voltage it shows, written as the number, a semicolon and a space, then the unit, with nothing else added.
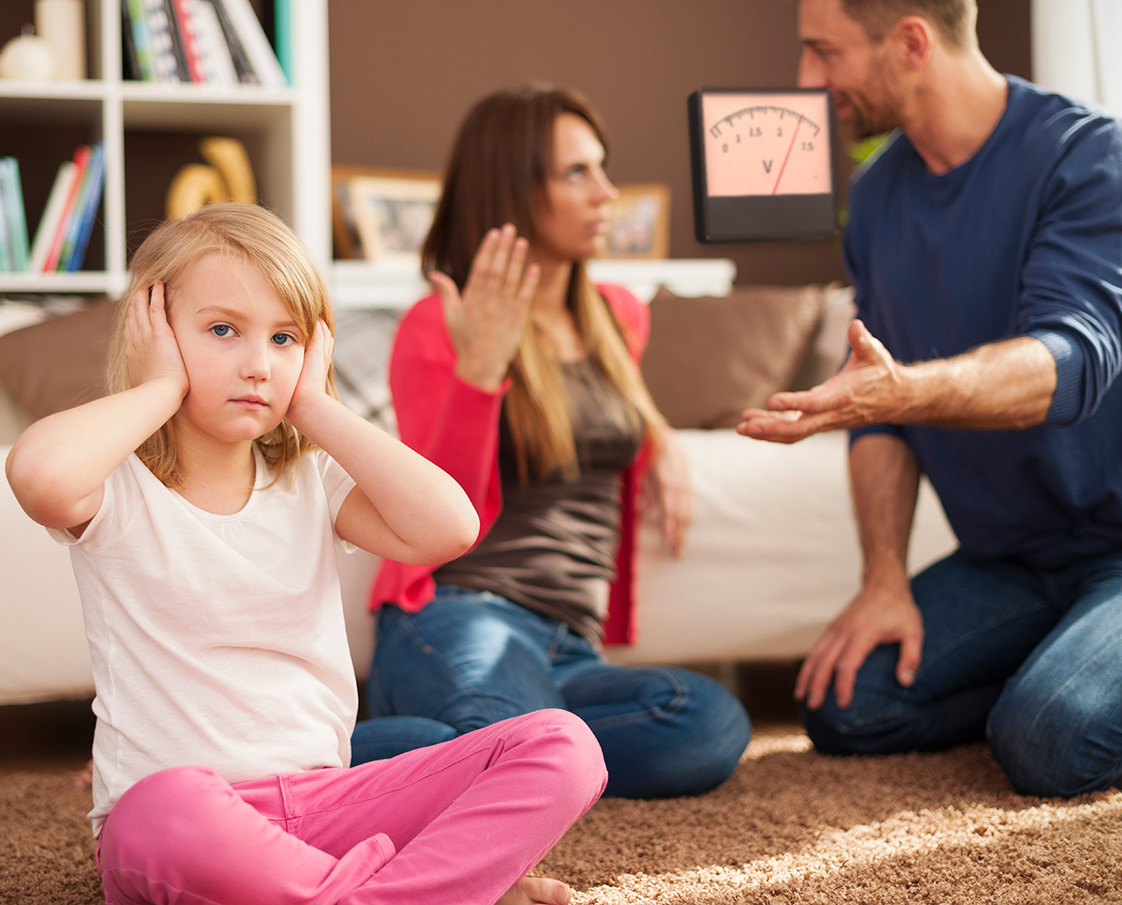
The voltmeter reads 2.25; V
